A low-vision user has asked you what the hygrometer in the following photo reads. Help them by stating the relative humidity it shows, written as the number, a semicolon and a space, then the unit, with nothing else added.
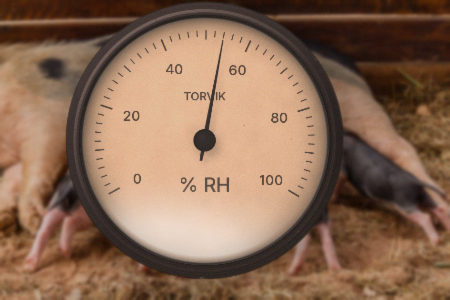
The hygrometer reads 54; %
